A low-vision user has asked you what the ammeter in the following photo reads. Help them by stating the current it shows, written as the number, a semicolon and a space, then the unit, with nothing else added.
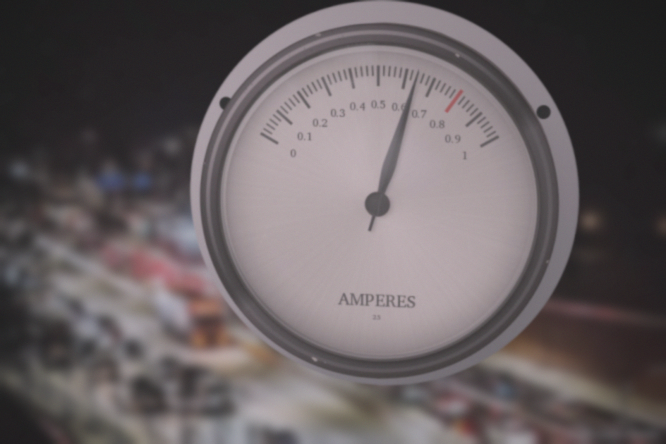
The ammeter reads 0.64; A
